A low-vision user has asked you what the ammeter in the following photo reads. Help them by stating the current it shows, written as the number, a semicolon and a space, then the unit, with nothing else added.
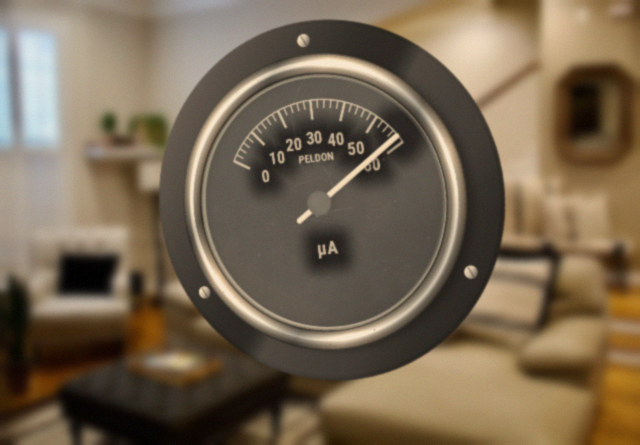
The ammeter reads 58; µA
